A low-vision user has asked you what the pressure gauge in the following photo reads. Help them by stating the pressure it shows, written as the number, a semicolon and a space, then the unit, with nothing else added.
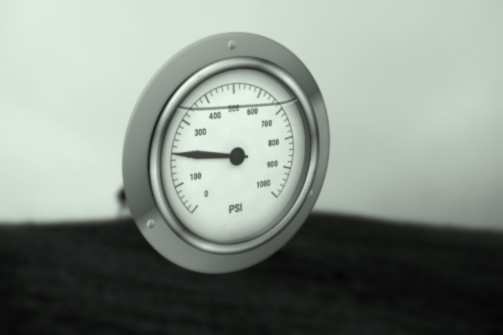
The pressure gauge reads 200; psi
